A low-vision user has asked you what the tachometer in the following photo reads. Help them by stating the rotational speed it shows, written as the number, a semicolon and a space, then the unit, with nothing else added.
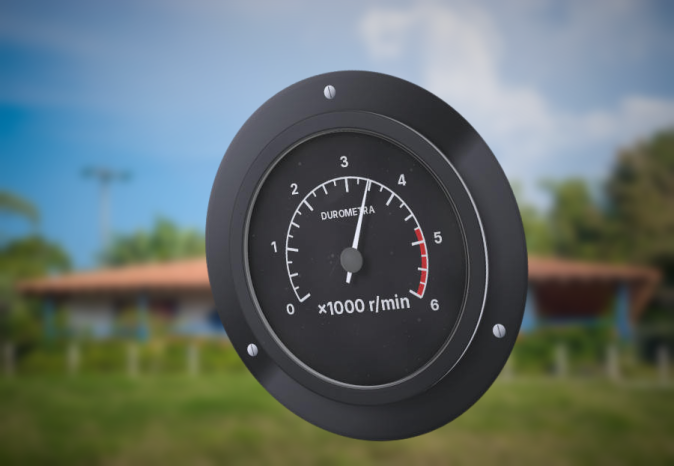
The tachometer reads 3500; rpm
